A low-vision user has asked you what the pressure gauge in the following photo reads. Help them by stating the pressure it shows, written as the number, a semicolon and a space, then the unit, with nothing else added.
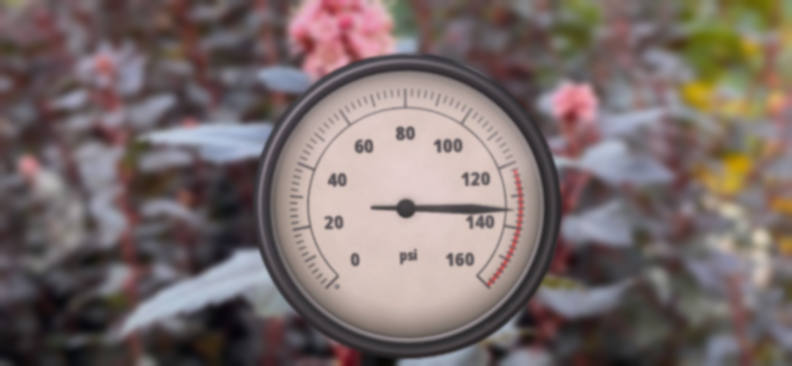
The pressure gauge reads 134; psi
